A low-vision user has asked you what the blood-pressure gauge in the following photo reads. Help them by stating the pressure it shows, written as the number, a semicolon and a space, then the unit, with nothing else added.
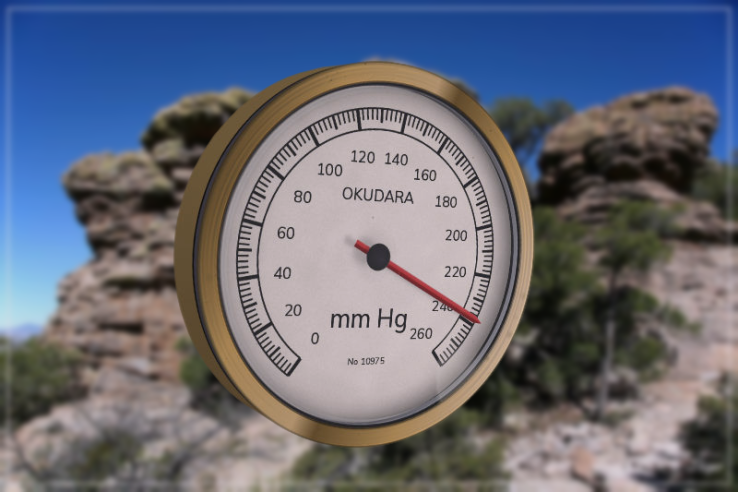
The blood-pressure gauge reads 238; mmHg
